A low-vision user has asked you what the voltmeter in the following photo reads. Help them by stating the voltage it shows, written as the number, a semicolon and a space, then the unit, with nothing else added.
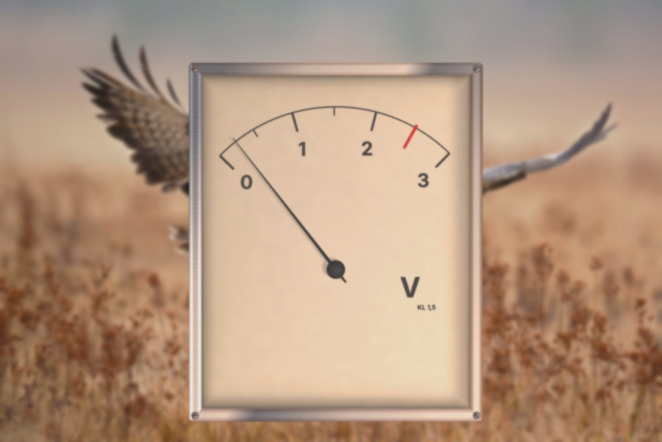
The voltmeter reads 0.25; V
